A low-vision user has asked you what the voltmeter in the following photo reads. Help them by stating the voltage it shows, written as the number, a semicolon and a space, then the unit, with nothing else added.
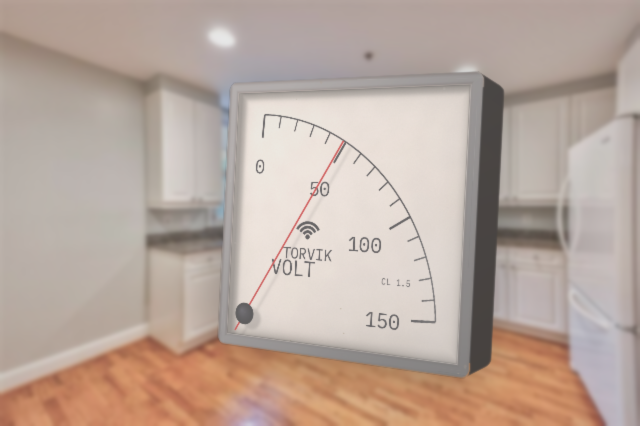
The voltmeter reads 50; V
